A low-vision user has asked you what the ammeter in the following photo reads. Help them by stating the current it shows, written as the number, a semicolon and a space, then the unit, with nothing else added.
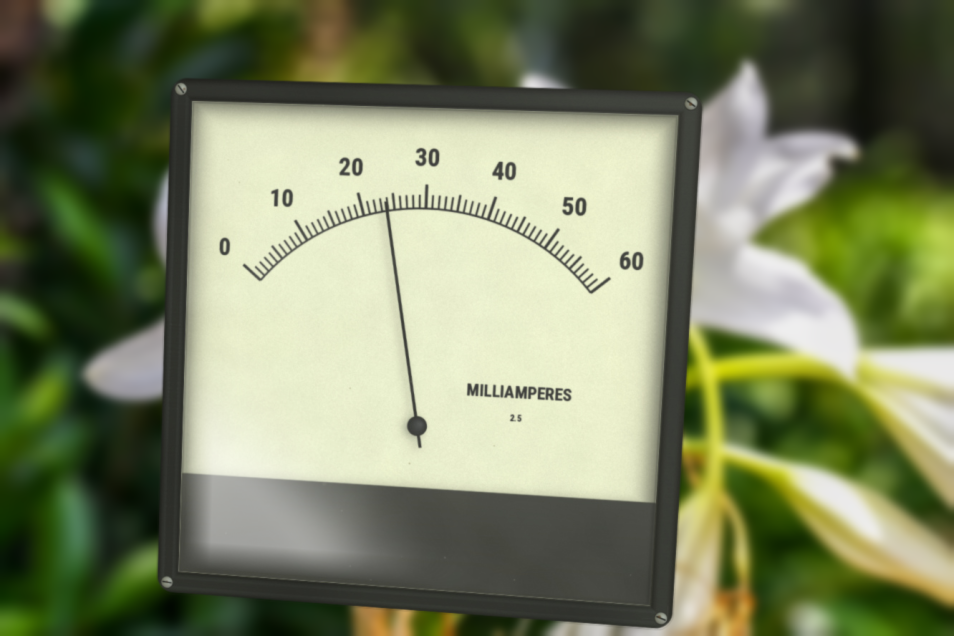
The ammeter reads 24; mA
